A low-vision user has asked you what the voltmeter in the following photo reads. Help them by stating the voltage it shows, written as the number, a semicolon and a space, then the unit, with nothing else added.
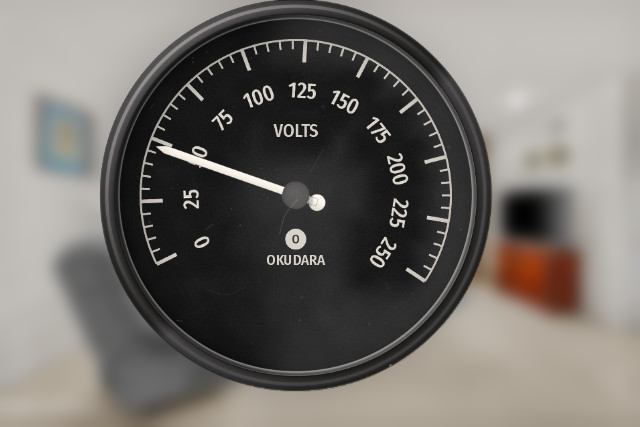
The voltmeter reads 47.5; V
